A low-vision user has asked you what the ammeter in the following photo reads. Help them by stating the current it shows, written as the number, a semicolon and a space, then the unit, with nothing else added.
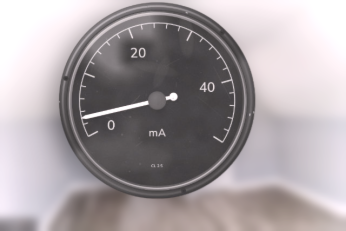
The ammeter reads 3; mA
